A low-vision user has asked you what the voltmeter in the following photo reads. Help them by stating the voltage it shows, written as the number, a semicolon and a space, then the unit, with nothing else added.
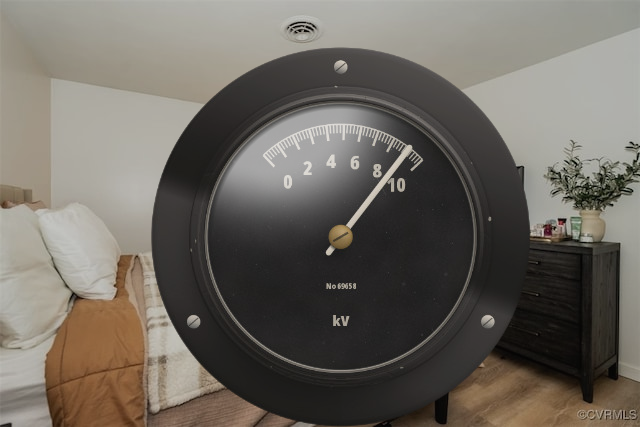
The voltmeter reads 9; kV
